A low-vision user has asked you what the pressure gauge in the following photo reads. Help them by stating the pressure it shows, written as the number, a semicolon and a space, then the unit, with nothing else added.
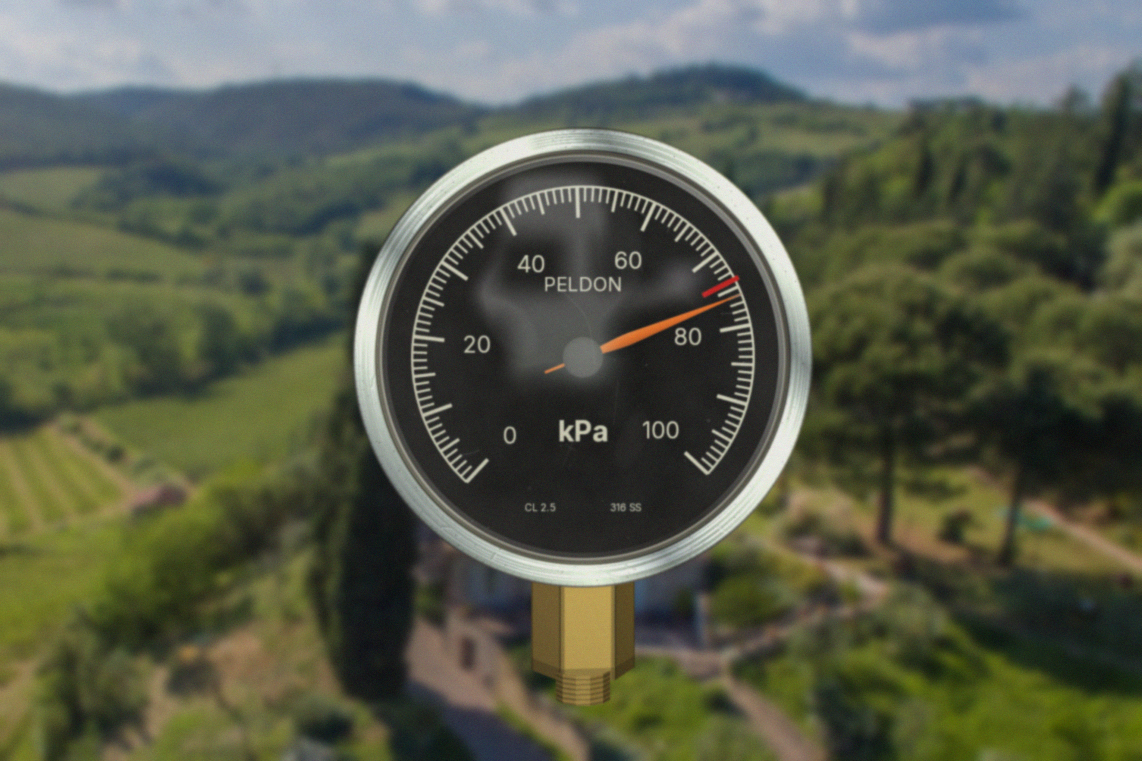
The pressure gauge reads 76; kPa
